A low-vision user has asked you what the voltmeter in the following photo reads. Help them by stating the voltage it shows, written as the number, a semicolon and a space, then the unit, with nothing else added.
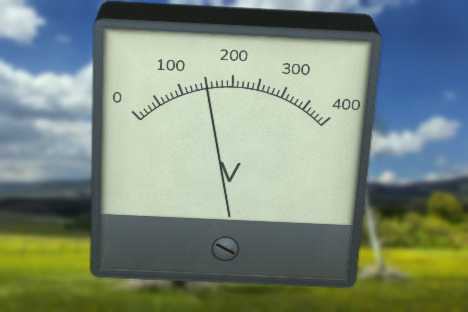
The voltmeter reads 150; V
